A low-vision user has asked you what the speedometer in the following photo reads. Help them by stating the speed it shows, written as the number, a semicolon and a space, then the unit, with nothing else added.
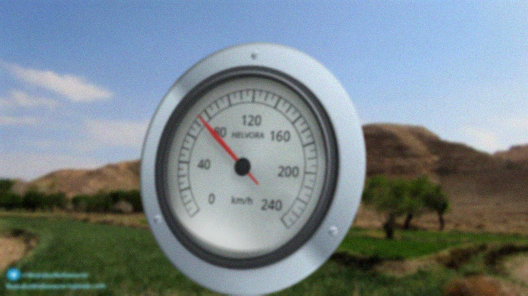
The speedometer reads 75; km/h
